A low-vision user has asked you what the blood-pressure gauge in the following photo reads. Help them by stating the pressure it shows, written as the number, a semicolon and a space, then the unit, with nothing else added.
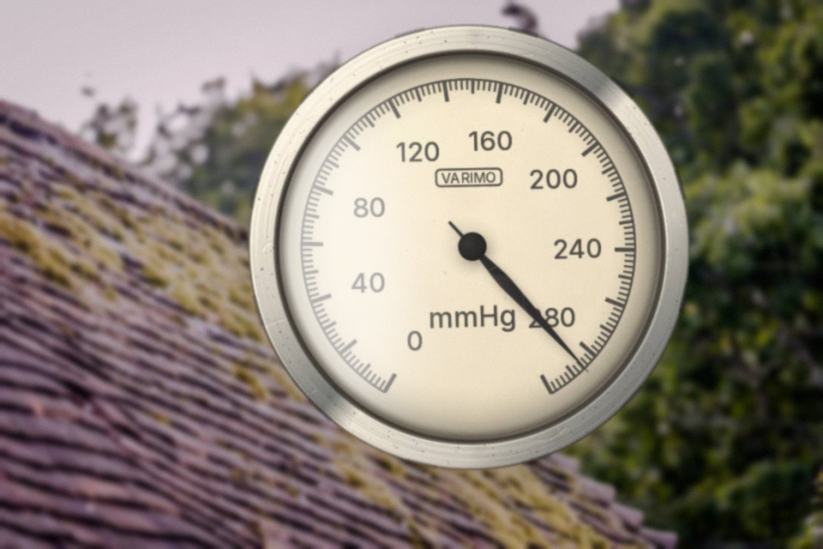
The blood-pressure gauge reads 286; mmHg
